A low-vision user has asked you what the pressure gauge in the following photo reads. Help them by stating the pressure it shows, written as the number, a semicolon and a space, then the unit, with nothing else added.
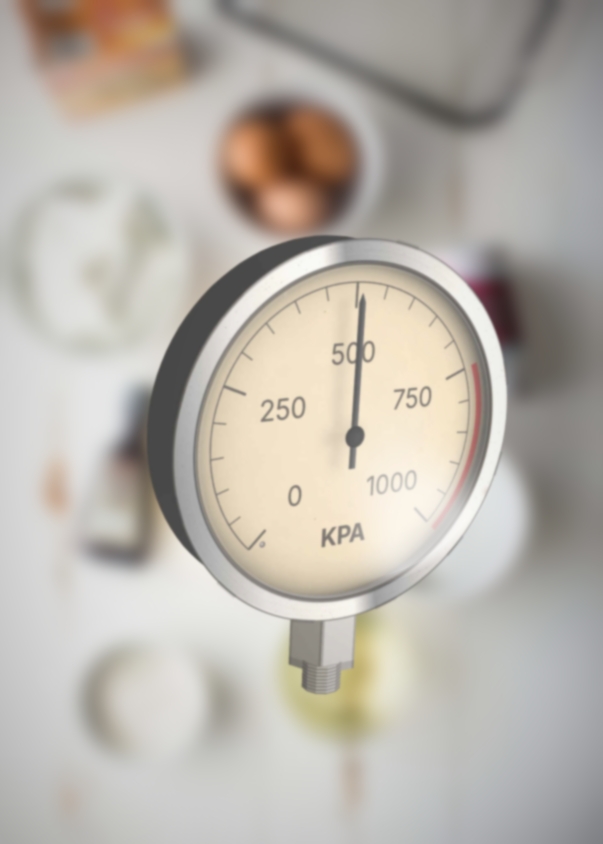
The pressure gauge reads 500; kPa
